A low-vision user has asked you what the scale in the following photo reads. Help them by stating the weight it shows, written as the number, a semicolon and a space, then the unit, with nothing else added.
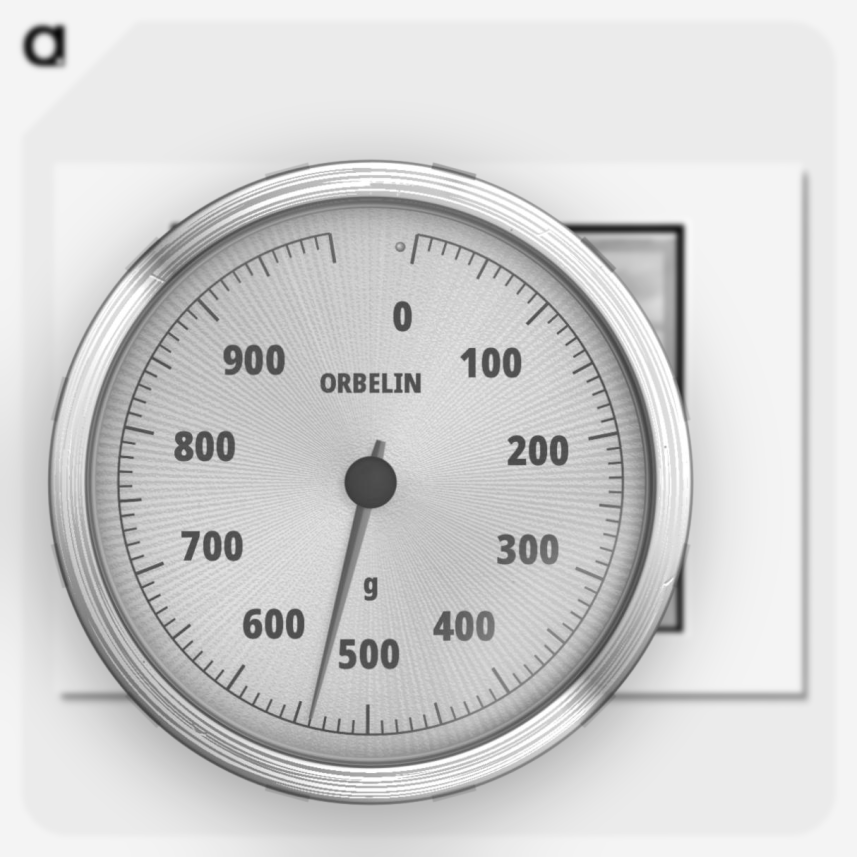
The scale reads 540; g
